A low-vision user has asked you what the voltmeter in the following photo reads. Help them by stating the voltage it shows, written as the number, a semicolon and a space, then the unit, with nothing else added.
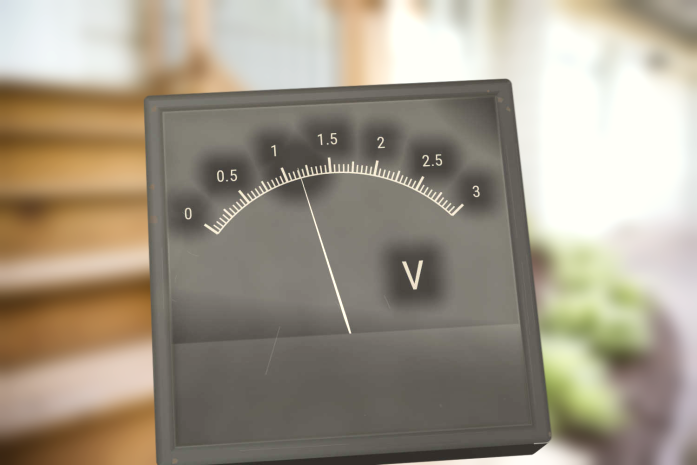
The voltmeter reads 1.15; V
